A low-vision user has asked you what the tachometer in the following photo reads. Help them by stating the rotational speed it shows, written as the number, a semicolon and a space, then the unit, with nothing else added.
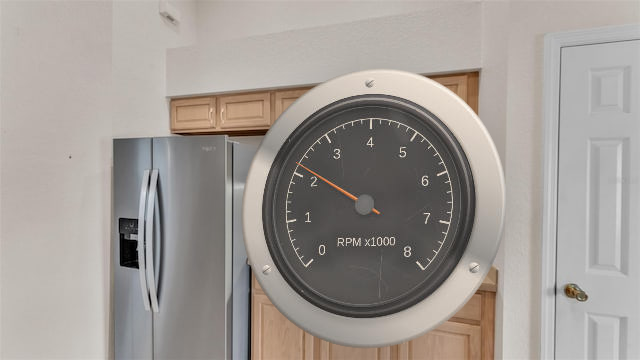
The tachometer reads 2200; rpm
